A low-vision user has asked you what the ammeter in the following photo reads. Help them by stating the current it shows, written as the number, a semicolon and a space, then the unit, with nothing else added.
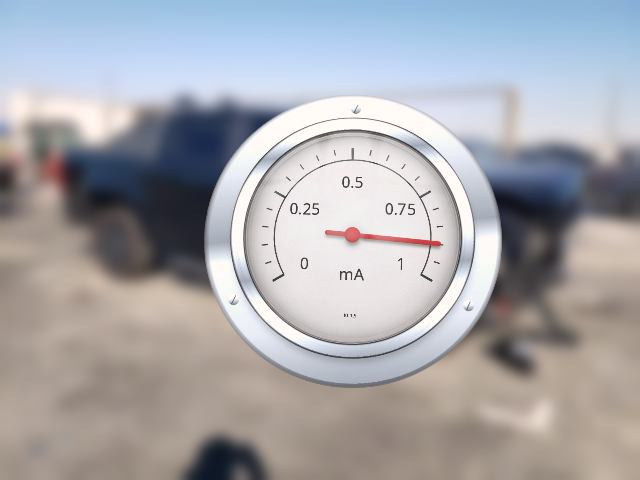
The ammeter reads 0.9; mA
